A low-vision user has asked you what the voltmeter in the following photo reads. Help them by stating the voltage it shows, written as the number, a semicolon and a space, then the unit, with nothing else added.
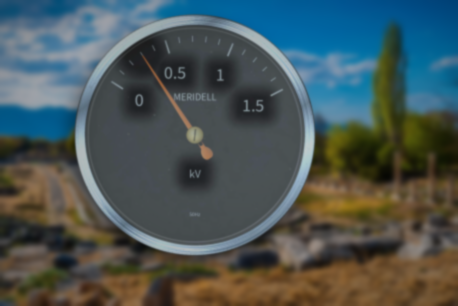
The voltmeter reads 0.3; kV
